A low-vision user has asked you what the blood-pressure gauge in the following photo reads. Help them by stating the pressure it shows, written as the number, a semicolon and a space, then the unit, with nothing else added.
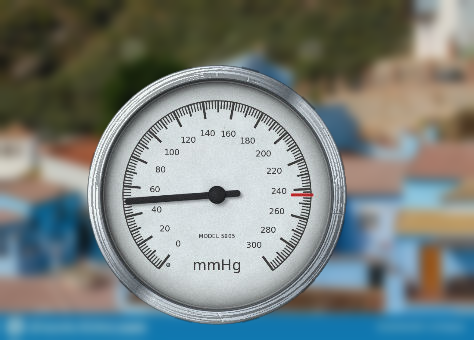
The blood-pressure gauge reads 50; mmHg
